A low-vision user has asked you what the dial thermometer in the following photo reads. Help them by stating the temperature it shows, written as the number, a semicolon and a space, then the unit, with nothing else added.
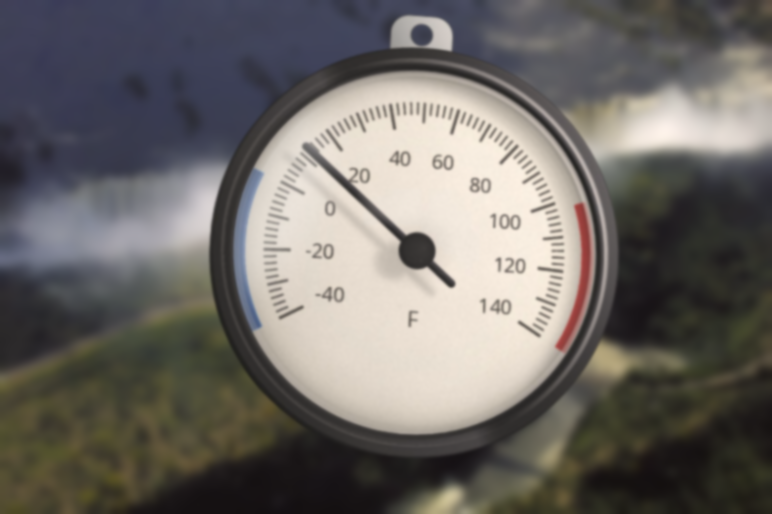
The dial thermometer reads 12; °F
